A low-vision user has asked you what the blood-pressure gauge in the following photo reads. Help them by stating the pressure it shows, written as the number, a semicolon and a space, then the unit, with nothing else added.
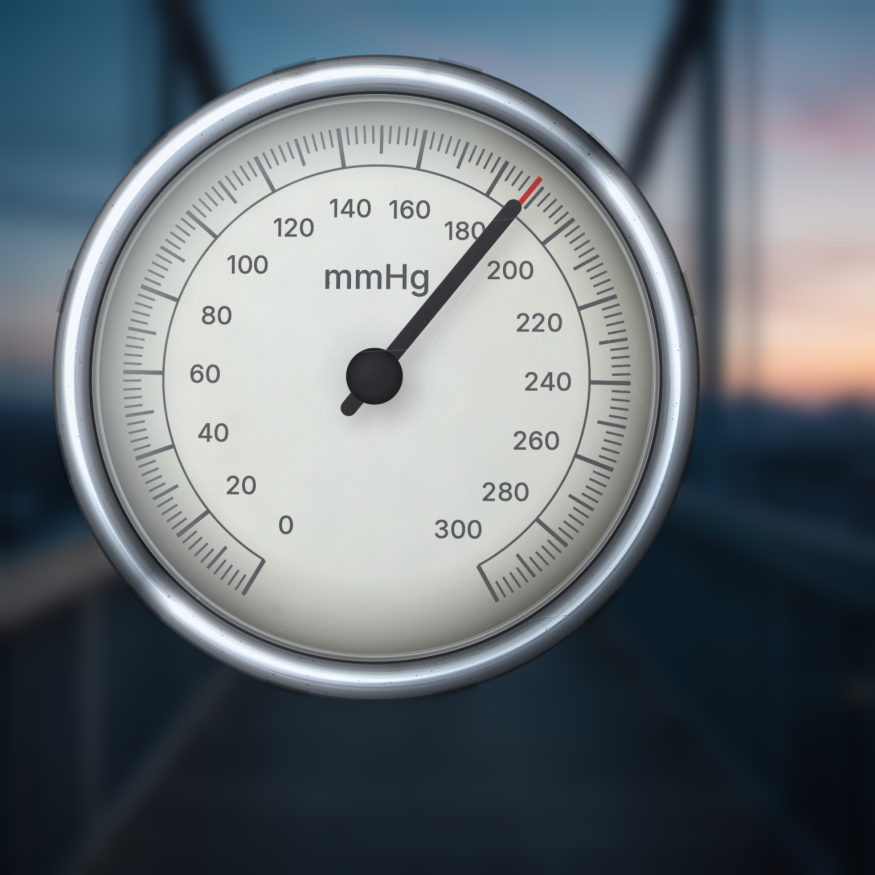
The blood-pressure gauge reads 188; mmHg
